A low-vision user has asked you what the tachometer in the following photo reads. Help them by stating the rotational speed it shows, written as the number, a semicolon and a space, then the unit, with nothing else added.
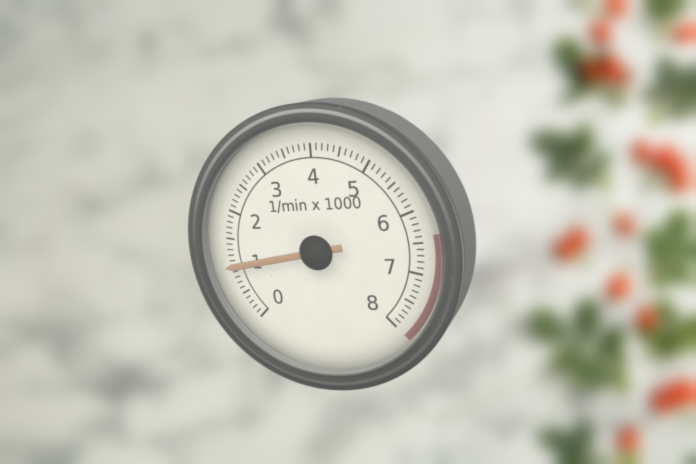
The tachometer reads 1000; rpm
